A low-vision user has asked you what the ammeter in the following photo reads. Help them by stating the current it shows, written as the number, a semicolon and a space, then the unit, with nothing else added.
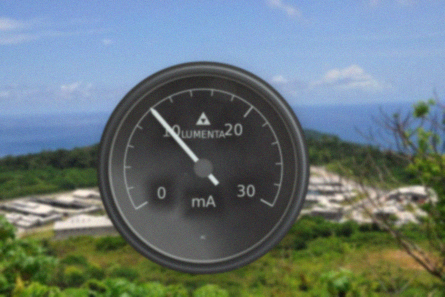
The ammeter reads 10; mA
